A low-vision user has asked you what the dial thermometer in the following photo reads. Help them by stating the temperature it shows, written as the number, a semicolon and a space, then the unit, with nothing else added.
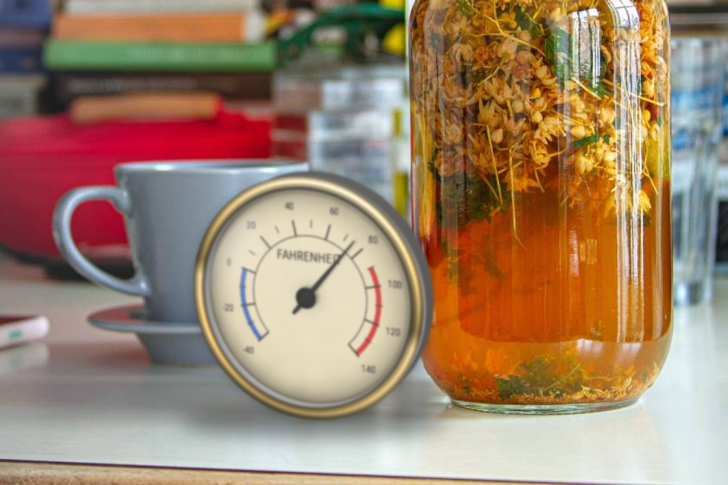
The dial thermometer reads 75; °F
